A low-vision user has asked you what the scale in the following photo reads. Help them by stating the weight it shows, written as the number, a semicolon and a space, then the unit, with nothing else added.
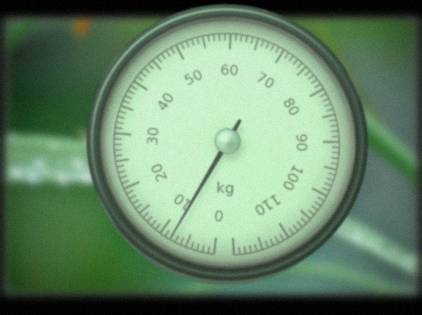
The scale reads 8; kg
